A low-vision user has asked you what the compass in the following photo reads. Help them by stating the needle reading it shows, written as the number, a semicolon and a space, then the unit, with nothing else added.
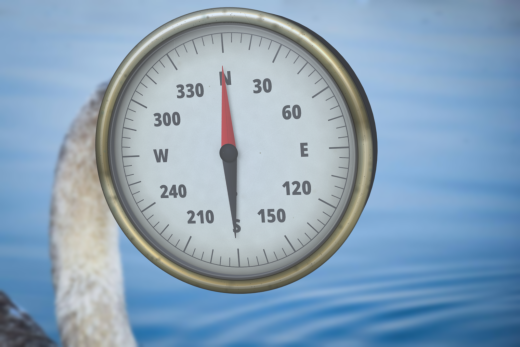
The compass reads 0; °
